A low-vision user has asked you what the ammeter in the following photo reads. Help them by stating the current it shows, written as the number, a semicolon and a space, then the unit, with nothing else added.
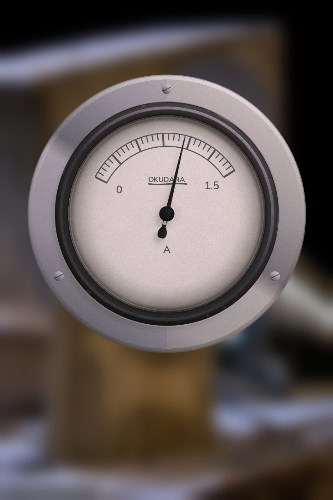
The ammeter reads 0.95; A
